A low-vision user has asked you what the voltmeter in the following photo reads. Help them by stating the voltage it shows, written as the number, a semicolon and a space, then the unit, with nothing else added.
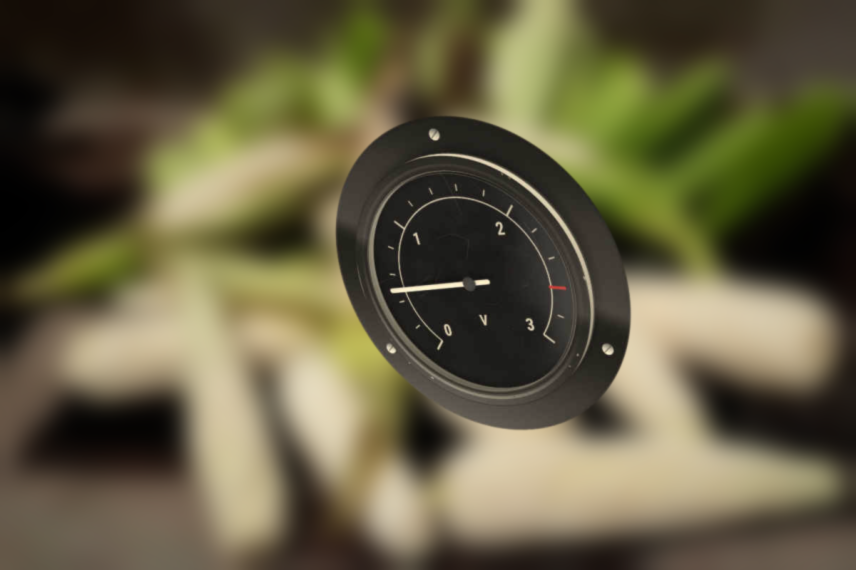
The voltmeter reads 0.5; V
